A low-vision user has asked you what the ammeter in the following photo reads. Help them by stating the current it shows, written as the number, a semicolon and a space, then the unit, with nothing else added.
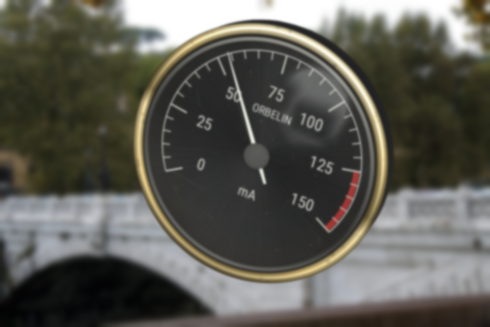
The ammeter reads 55; mA
